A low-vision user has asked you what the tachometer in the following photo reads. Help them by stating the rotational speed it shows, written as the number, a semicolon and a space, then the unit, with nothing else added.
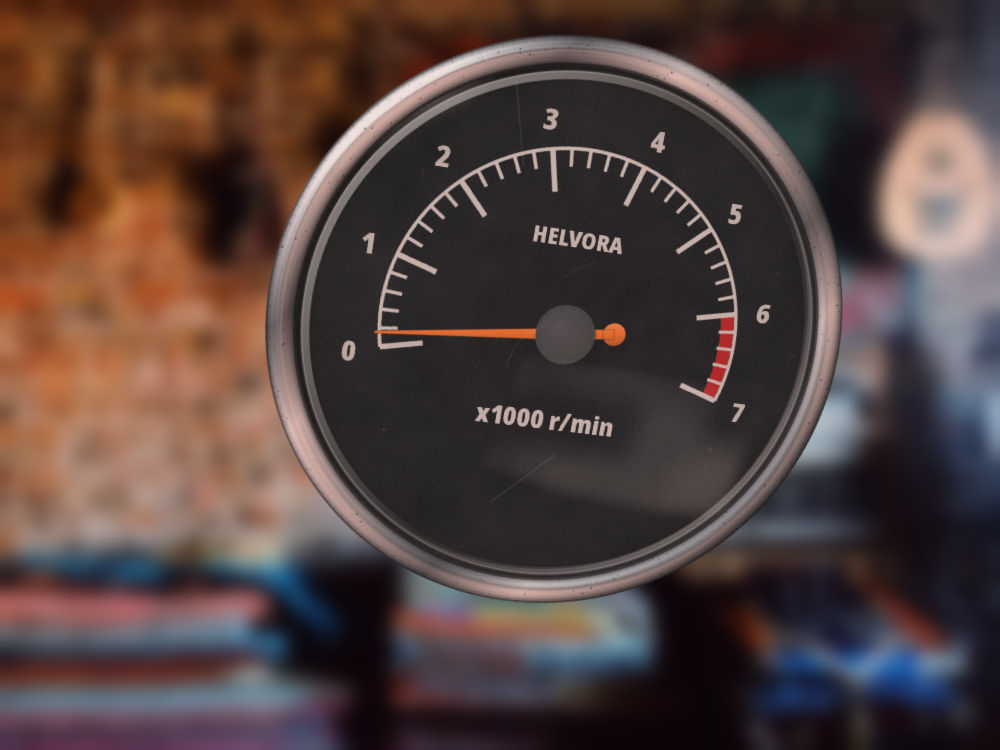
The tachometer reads 200; rpm
